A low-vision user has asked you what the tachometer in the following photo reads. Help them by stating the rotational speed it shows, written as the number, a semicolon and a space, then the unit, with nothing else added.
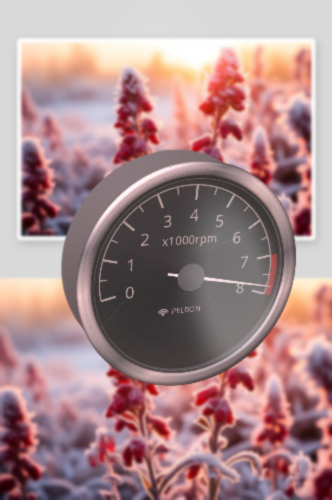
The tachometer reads 7750; rpm
